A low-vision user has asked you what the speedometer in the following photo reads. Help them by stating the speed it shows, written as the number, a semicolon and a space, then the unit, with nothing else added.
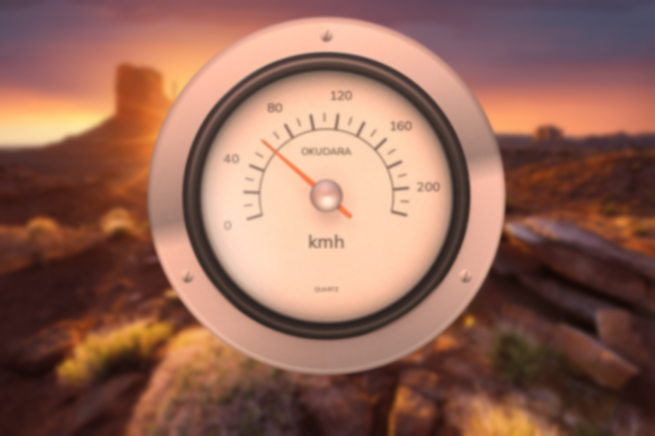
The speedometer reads 60; km/h
